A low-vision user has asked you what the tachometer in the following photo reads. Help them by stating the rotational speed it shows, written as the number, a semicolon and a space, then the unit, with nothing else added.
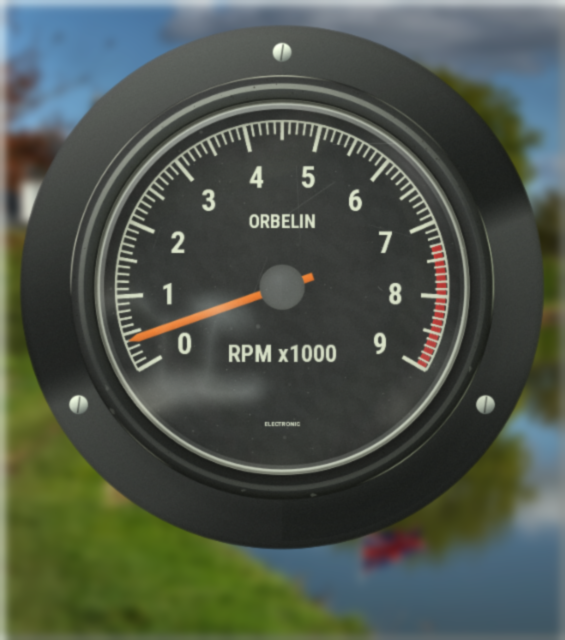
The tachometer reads 400; rpm
